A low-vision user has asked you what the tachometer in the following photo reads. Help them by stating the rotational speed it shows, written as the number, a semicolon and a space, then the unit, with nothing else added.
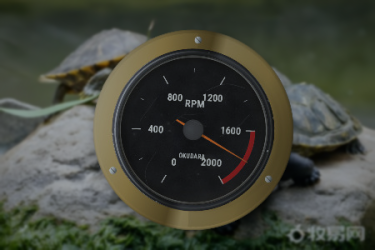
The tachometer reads 1800; rpm
